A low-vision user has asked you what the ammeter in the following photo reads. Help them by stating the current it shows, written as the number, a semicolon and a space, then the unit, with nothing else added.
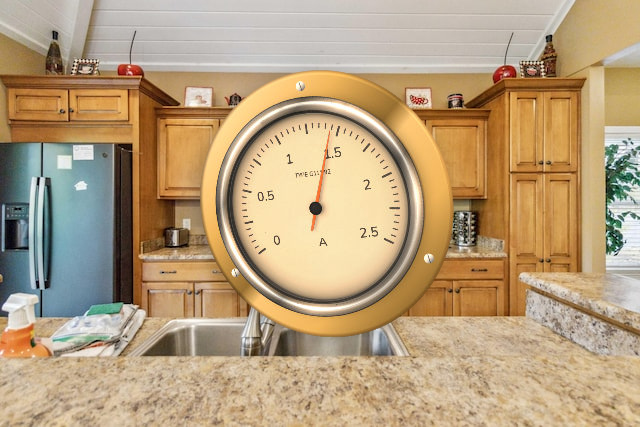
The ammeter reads 1.45; A
